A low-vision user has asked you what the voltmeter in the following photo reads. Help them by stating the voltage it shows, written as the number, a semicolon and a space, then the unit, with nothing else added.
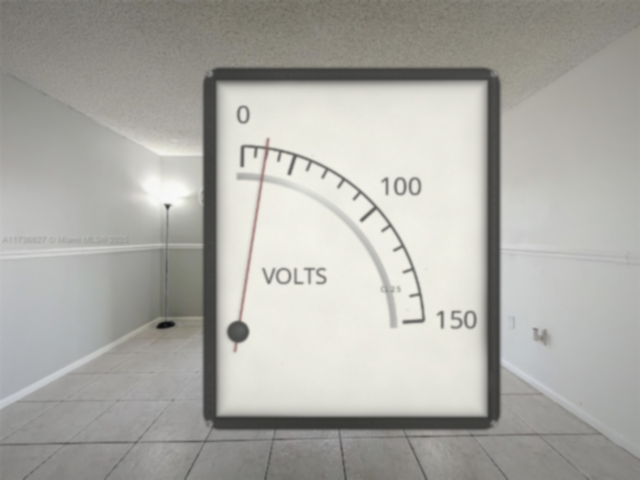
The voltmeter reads 30; V
